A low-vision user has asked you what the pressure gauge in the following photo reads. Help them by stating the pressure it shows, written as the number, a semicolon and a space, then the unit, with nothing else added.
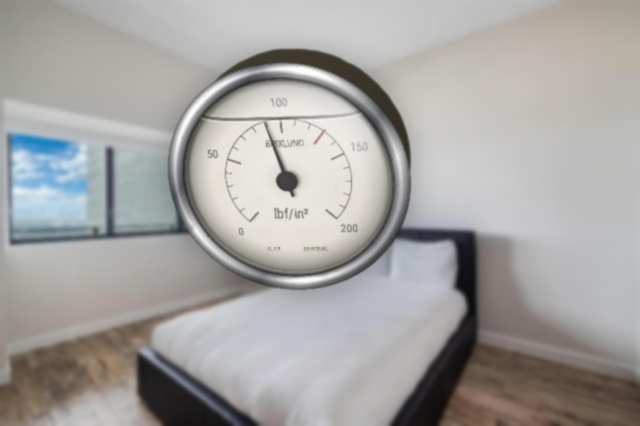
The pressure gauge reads 90; psi
